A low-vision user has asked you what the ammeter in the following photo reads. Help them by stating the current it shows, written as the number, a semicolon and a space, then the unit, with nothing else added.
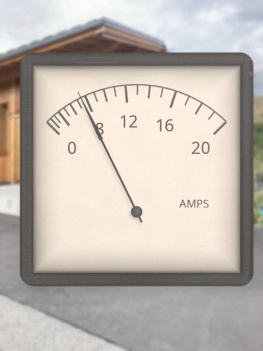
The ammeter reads 7.5; A
